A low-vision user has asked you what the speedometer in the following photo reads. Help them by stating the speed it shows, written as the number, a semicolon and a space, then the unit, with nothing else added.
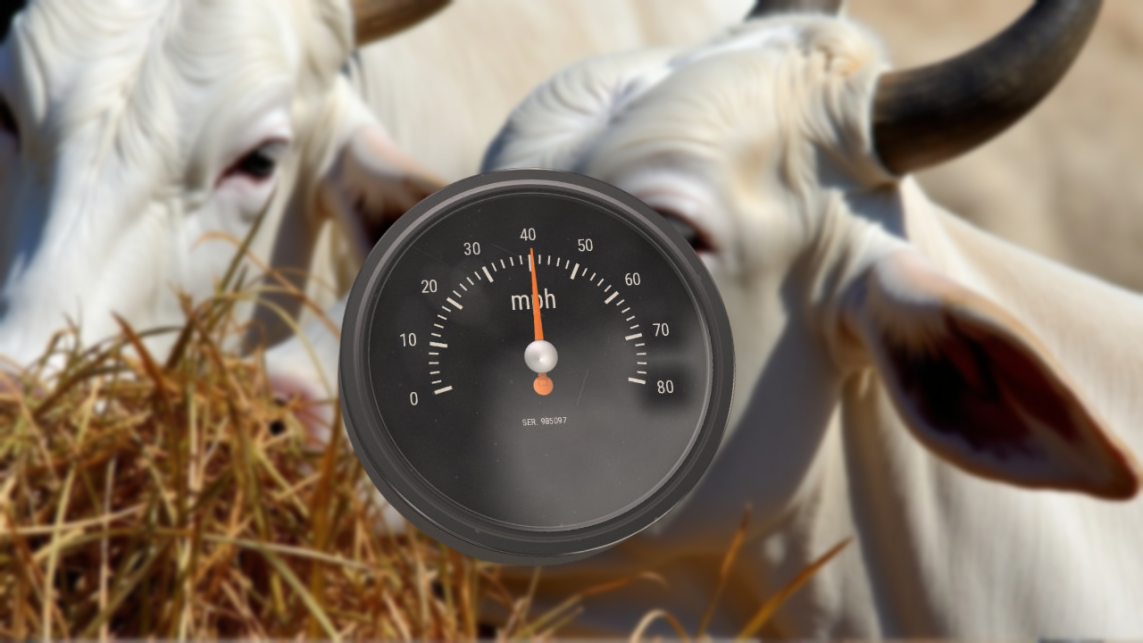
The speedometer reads 40; mph
